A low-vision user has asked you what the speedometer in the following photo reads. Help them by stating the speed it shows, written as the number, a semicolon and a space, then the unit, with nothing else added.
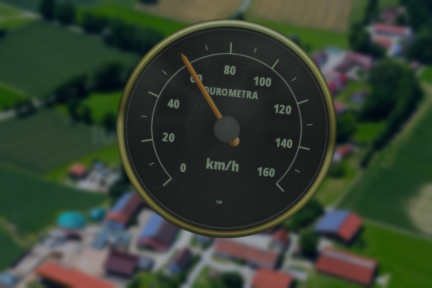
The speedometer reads 60; km/h
